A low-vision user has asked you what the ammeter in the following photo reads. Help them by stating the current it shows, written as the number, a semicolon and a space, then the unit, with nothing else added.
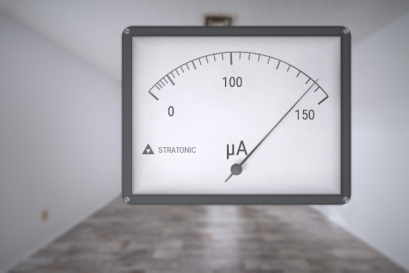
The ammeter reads 142.5; µA
